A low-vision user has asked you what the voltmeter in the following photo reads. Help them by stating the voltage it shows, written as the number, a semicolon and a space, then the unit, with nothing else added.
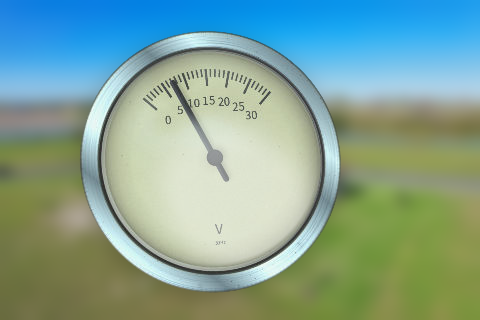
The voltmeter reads 7; V
